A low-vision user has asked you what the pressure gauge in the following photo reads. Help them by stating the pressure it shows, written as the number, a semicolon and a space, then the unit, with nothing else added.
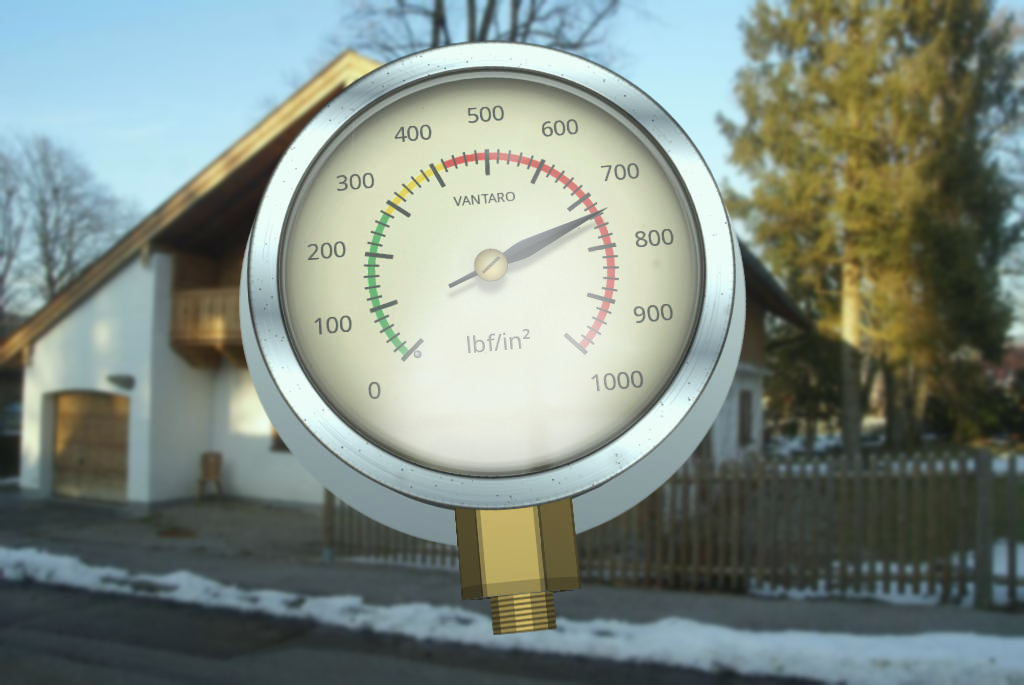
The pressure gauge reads 740; psi
